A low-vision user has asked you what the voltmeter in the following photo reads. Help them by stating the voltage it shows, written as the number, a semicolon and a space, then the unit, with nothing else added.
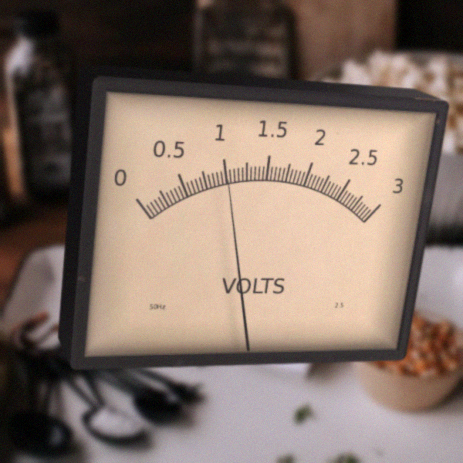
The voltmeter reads 1; V
